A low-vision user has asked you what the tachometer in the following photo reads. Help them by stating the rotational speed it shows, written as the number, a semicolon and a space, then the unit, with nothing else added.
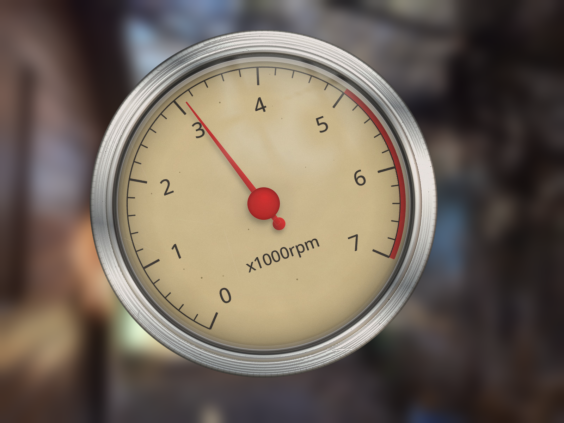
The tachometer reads 3100; rpm
